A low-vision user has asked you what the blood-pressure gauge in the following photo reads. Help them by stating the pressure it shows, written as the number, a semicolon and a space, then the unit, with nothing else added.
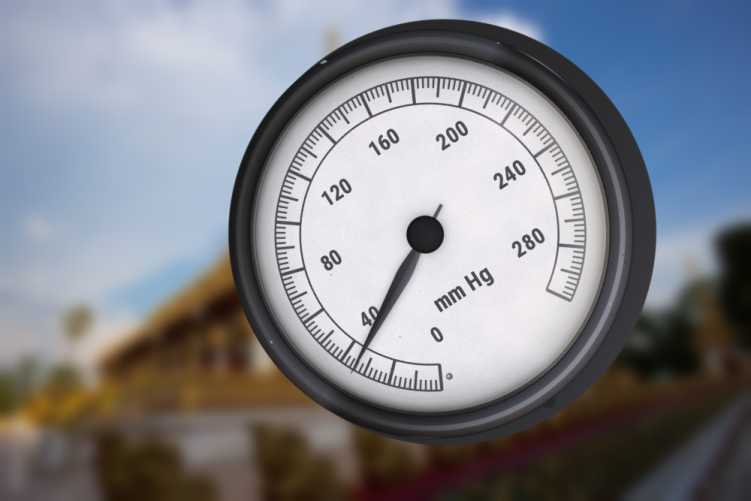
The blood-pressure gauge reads 34; mmHg
